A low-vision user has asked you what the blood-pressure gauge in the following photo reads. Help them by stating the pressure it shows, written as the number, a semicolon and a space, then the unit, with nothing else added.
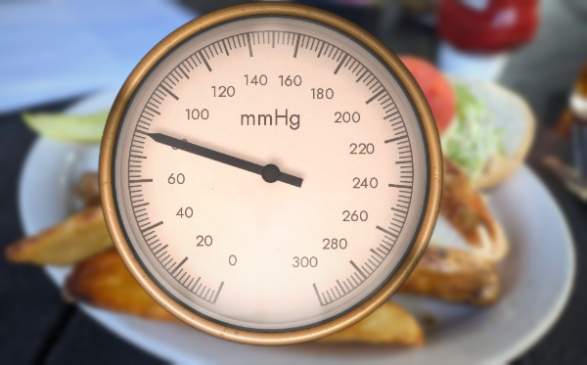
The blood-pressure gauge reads 80; mmHg
